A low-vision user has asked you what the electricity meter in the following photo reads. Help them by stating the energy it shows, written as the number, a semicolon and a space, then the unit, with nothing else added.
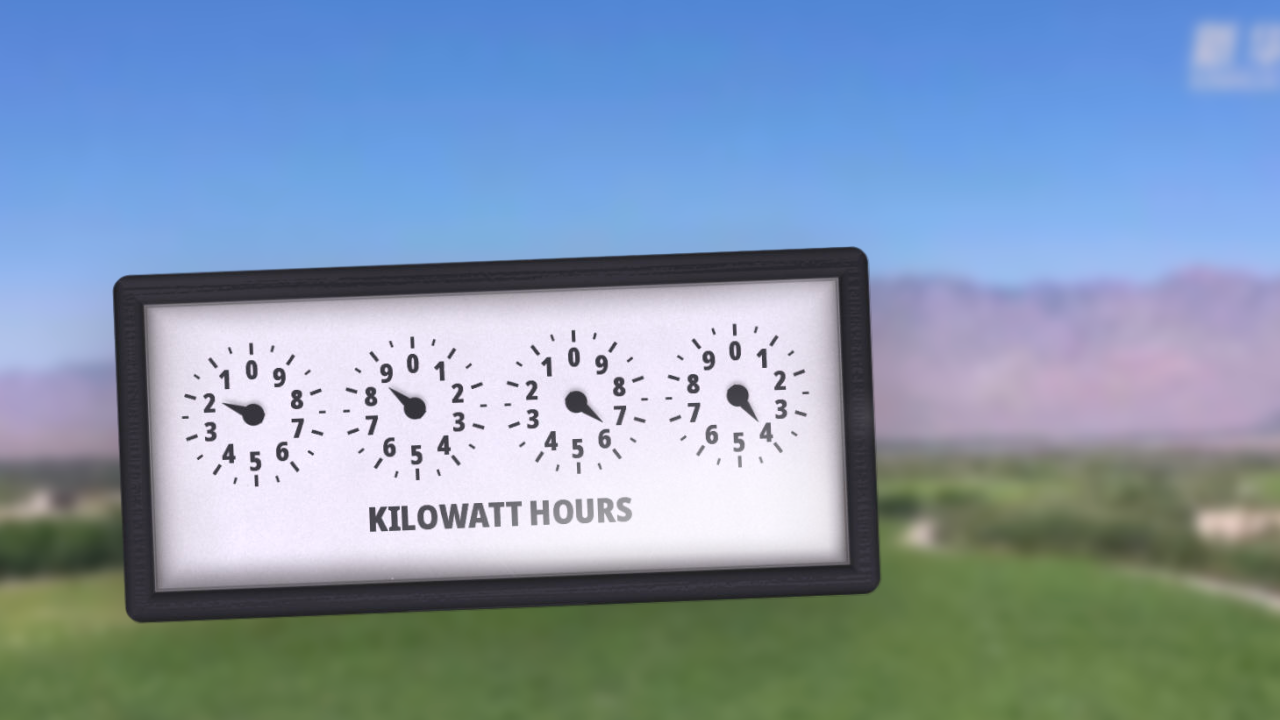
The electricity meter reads 1864; kWh
